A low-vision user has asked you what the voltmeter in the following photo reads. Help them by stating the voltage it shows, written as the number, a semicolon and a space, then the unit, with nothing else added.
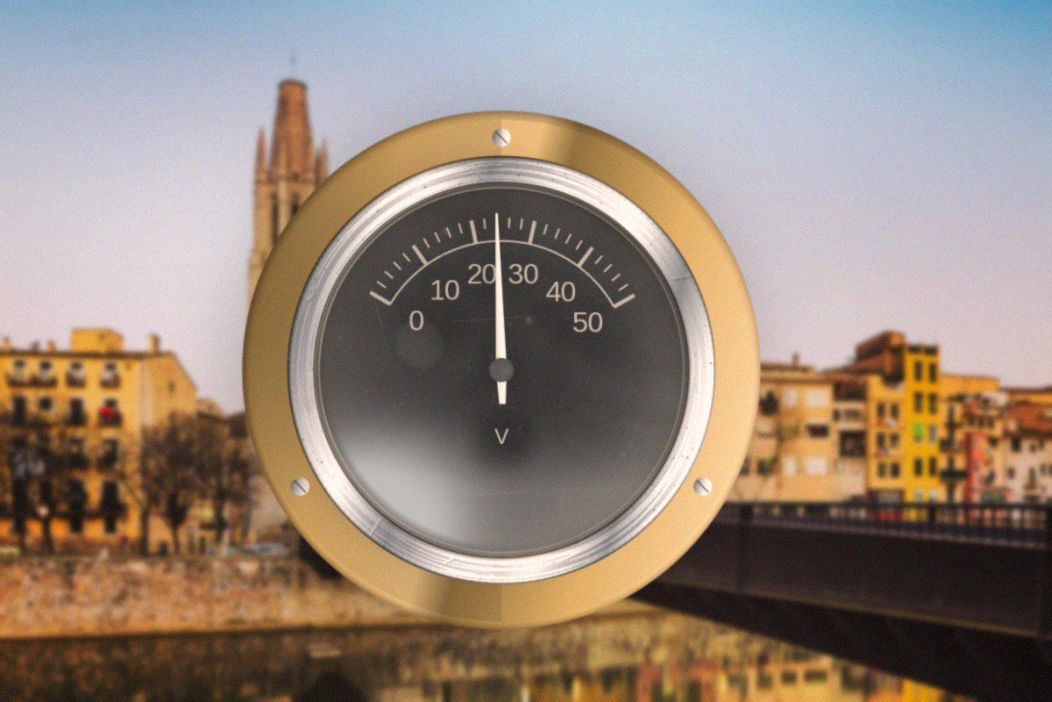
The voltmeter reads 24; V
